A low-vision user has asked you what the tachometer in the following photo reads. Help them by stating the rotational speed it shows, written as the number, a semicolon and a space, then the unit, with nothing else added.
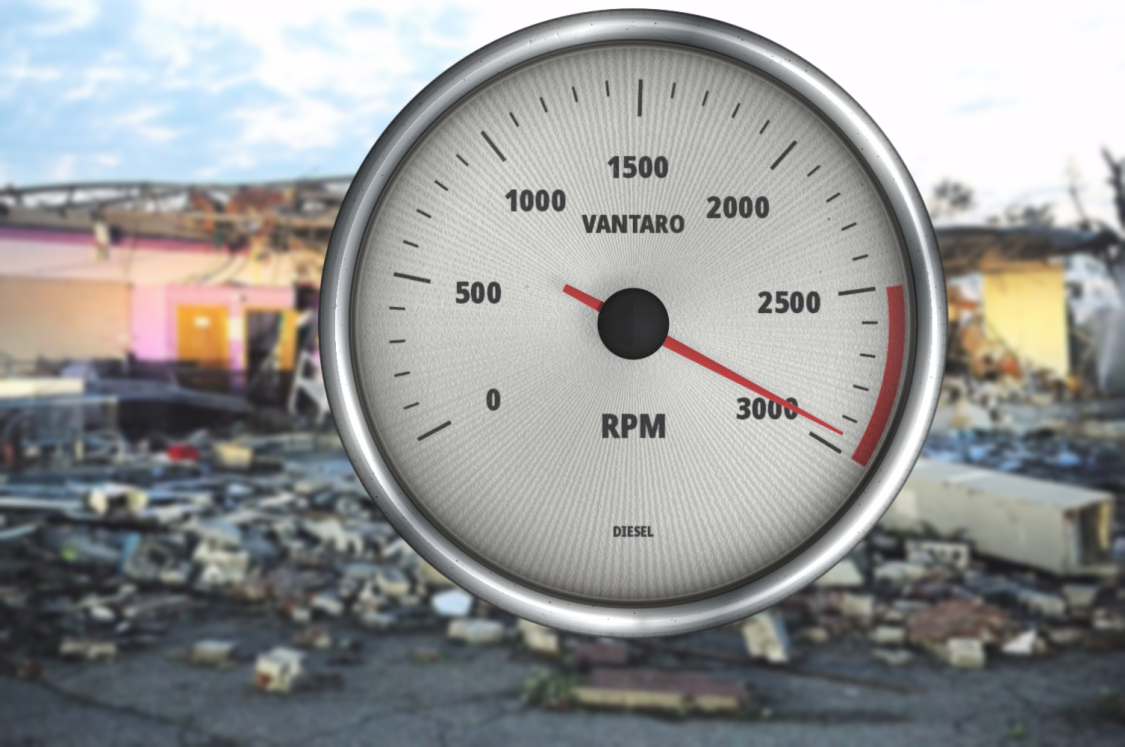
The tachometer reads 2950; rpm
